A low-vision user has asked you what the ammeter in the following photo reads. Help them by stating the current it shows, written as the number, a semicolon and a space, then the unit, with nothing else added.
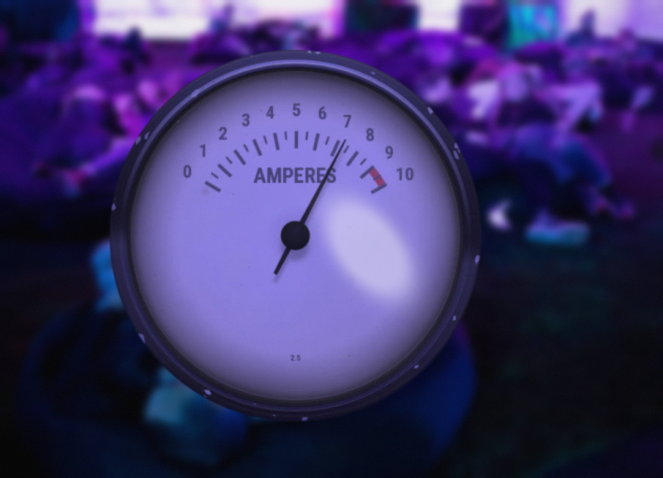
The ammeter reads 7.25; A
